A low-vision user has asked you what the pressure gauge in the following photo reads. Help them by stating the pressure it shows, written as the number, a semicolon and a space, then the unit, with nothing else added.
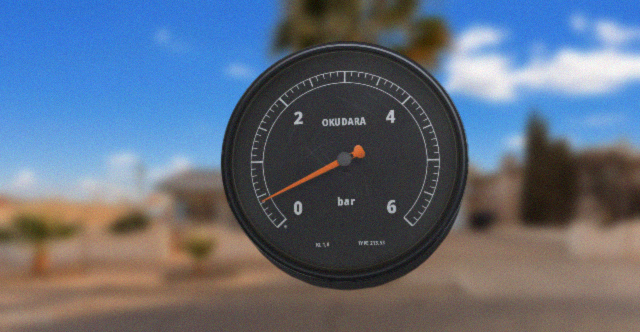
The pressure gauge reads 0.4; bar
